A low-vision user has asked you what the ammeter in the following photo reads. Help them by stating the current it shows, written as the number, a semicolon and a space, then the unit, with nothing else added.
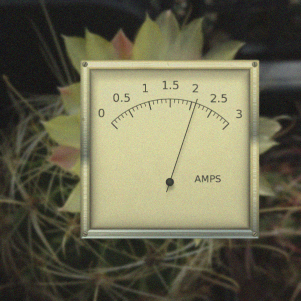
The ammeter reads 2.1; A
